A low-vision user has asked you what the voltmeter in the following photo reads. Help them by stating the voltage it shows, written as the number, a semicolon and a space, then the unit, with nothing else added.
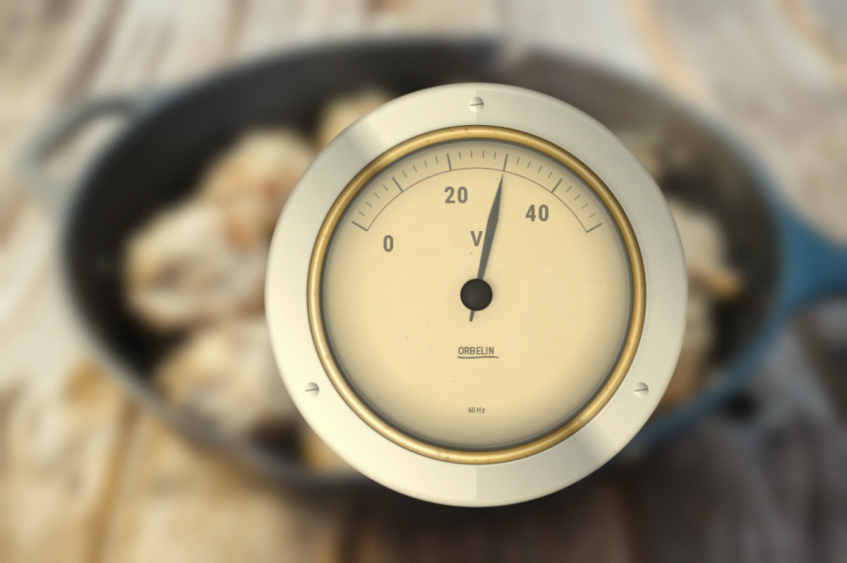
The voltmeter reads 30; V
